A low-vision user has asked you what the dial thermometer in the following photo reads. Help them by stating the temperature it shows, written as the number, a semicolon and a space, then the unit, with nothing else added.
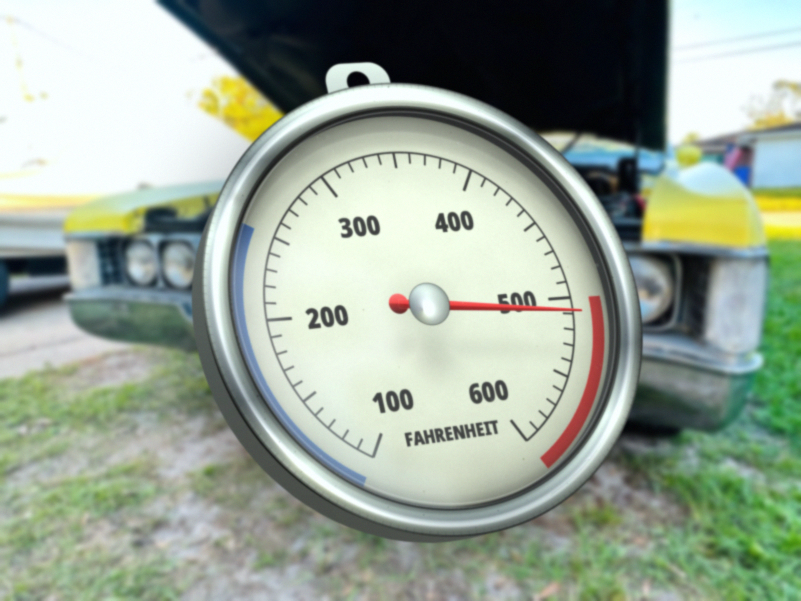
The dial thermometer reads 510; °F
